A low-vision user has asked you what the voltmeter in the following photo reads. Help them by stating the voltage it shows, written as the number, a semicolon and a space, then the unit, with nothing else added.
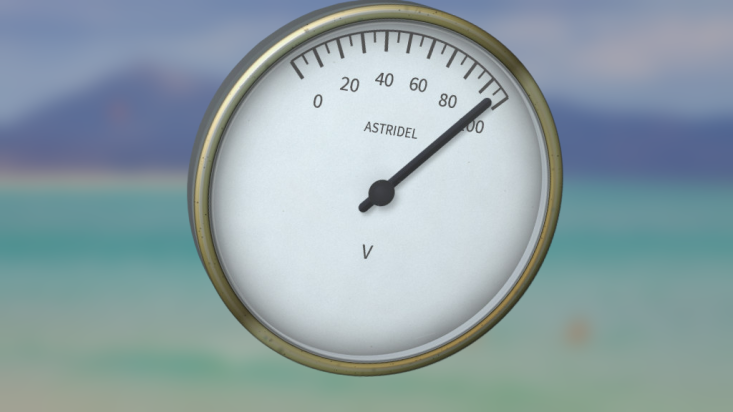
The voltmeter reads 95; V
